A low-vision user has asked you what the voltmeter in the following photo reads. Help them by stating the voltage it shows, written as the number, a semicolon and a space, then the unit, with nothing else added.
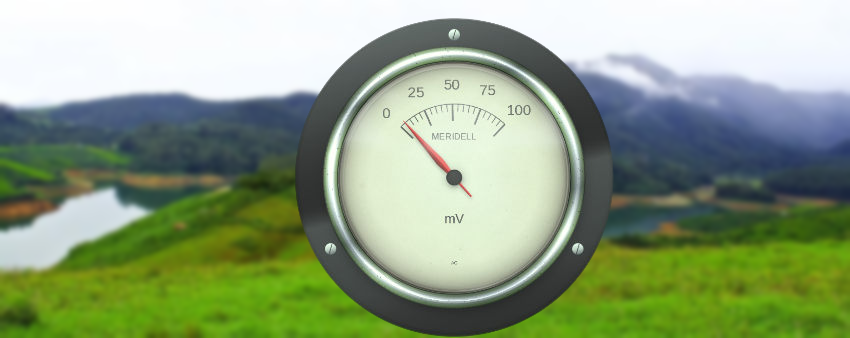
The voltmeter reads 5; mV
